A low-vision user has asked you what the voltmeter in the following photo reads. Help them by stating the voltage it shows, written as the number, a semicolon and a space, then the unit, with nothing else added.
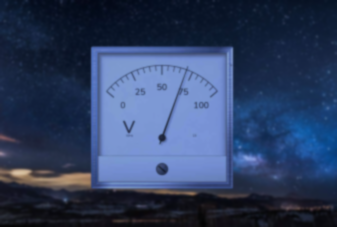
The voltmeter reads 70; V
